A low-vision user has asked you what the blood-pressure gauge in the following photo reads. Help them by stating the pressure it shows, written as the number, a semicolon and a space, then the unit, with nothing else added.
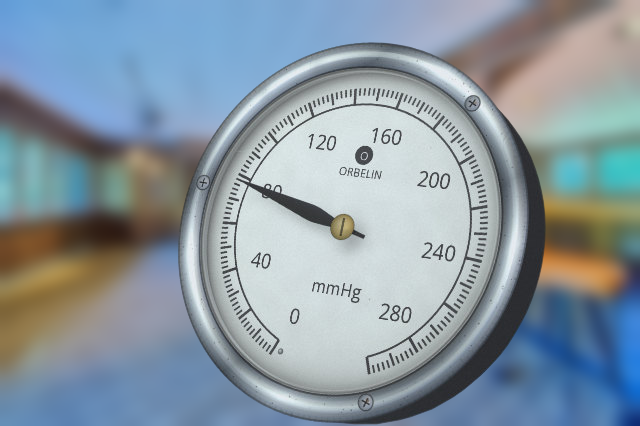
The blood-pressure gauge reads 78; mmHg
